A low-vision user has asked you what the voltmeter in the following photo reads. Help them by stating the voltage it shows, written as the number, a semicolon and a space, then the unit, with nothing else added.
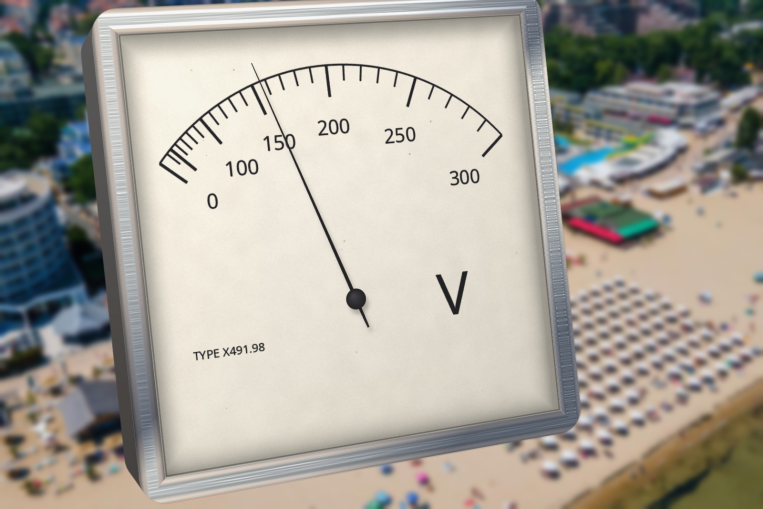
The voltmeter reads 155; V
